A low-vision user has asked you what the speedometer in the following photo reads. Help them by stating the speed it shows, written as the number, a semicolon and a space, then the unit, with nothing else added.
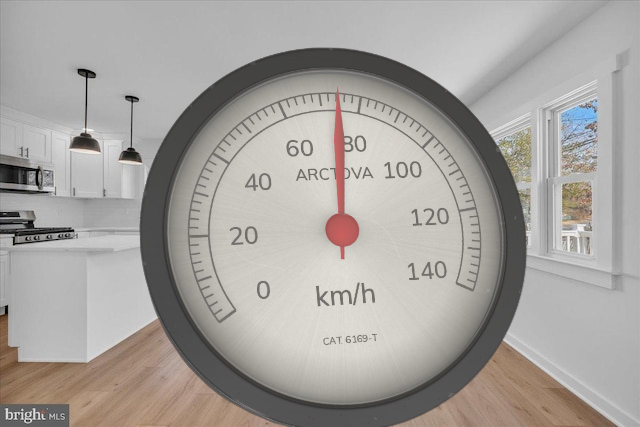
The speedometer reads 74; km/h
